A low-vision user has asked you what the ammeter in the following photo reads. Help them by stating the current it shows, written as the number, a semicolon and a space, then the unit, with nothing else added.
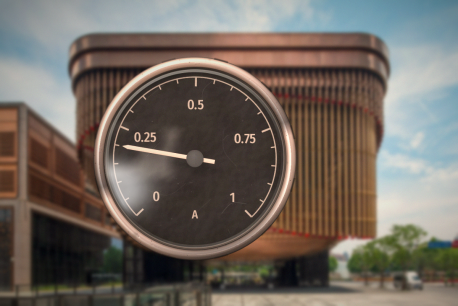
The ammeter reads 0.2; A
